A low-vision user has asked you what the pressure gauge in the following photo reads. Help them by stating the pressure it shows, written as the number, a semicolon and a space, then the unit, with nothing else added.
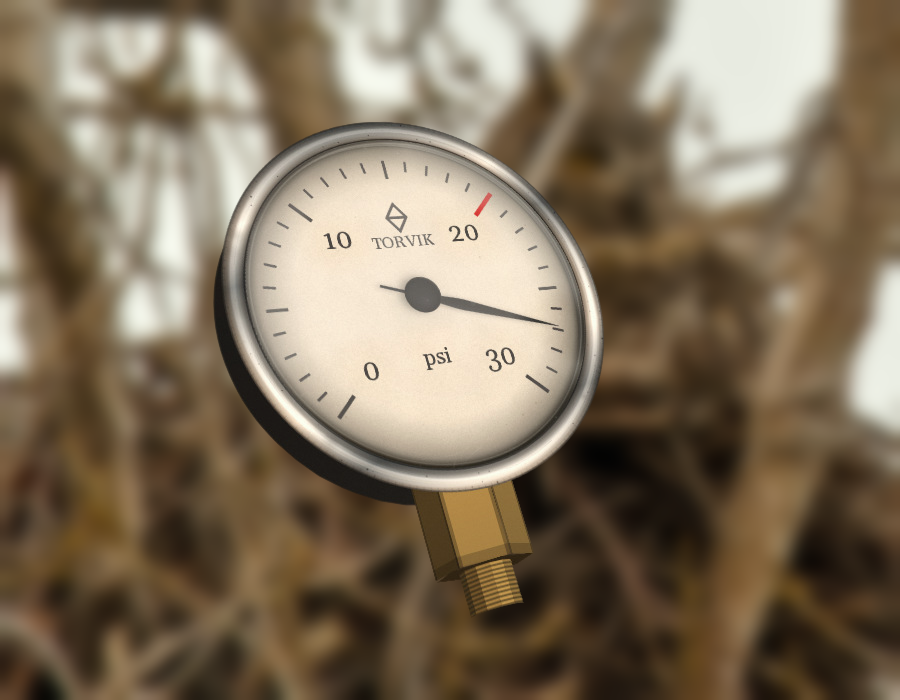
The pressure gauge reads 27; psi
